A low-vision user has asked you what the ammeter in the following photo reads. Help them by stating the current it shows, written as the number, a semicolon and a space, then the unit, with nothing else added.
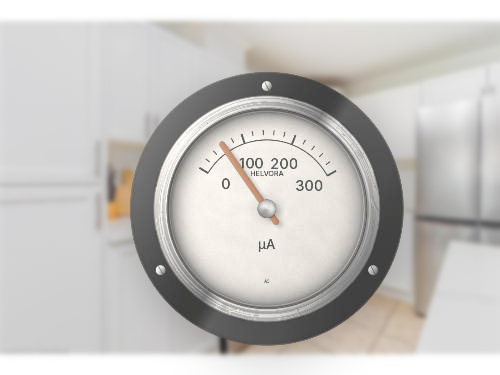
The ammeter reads 60; µA
